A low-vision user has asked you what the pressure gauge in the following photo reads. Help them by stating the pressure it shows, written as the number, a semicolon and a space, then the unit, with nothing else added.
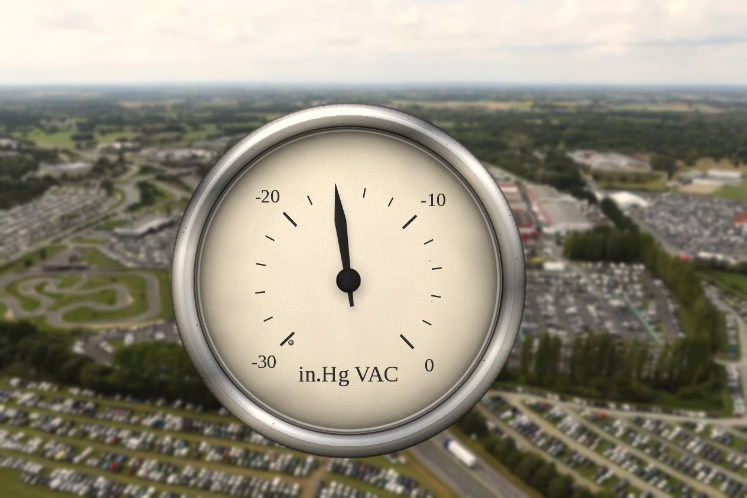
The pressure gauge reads -16; inHg
